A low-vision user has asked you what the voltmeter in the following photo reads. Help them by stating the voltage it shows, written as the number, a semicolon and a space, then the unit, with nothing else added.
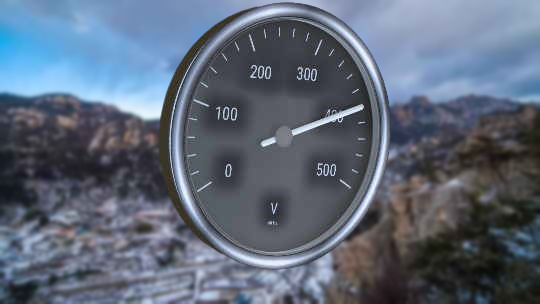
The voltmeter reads 400; V
